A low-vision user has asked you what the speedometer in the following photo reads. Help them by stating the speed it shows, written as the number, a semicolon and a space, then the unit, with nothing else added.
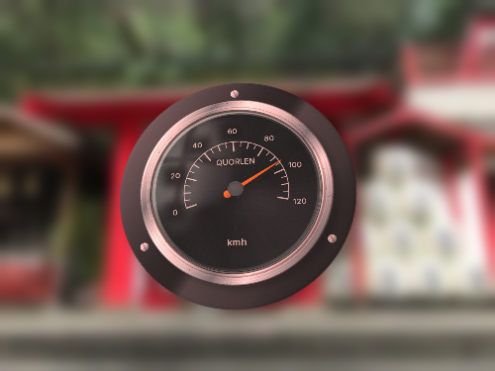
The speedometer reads 95; km/h
